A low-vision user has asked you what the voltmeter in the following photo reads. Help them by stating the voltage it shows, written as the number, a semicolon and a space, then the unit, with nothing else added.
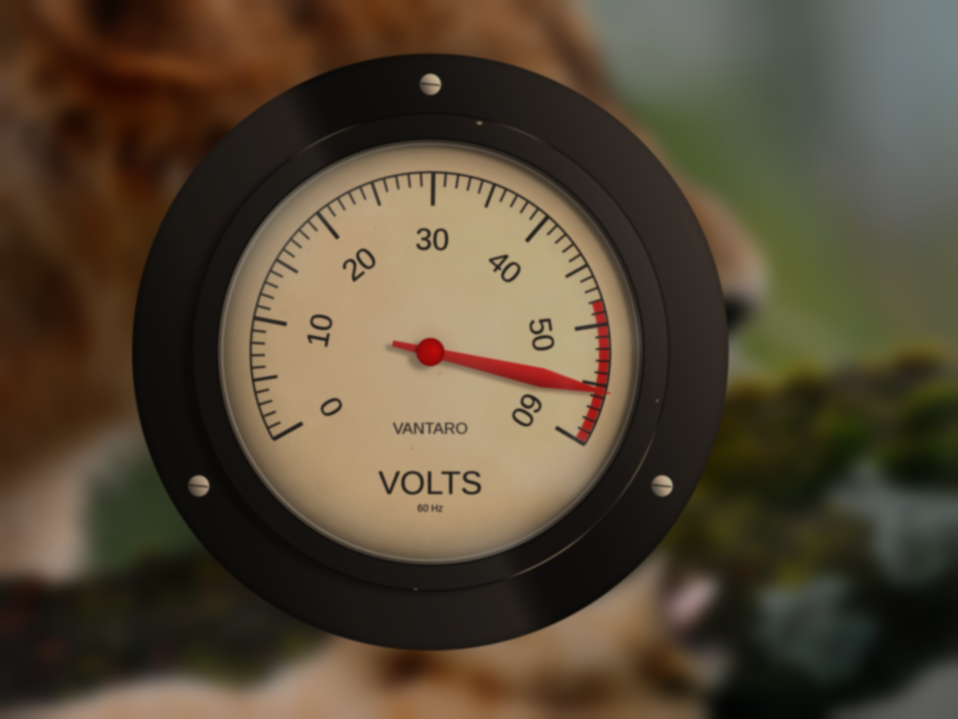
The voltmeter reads 55.5; V
